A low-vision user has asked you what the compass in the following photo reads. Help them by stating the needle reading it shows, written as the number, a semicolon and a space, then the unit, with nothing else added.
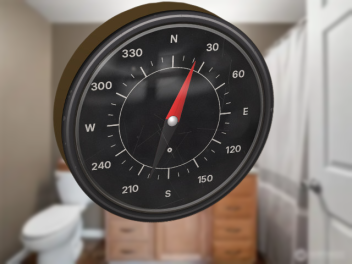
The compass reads 20; °
